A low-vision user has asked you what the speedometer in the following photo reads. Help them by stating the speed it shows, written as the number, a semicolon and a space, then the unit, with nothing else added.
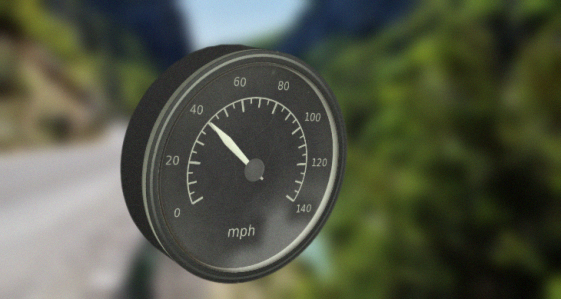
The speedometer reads 40; mph
